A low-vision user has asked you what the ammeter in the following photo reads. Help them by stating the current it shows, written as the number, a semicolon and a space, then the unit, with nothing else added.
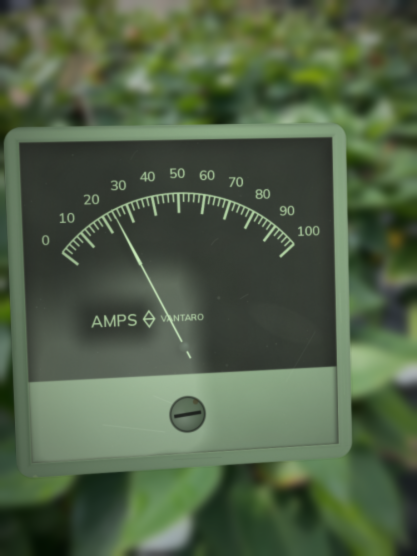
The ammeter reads 24; A
